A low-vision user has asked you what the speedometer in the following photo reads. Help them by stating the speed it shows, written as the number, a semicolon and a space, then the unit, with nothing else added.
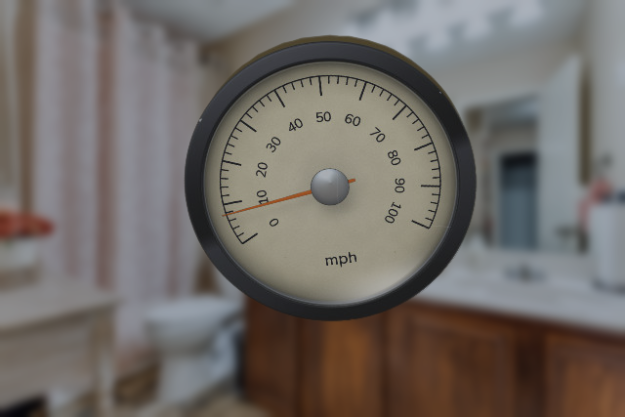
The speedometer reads 8; mph
